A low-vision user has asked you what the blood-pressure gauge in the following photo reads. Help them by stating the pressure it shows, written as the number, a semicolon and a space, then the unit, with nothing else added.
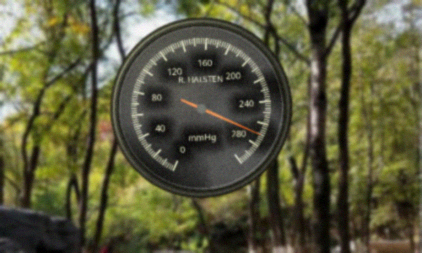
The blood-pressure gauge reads 270; mmHg
